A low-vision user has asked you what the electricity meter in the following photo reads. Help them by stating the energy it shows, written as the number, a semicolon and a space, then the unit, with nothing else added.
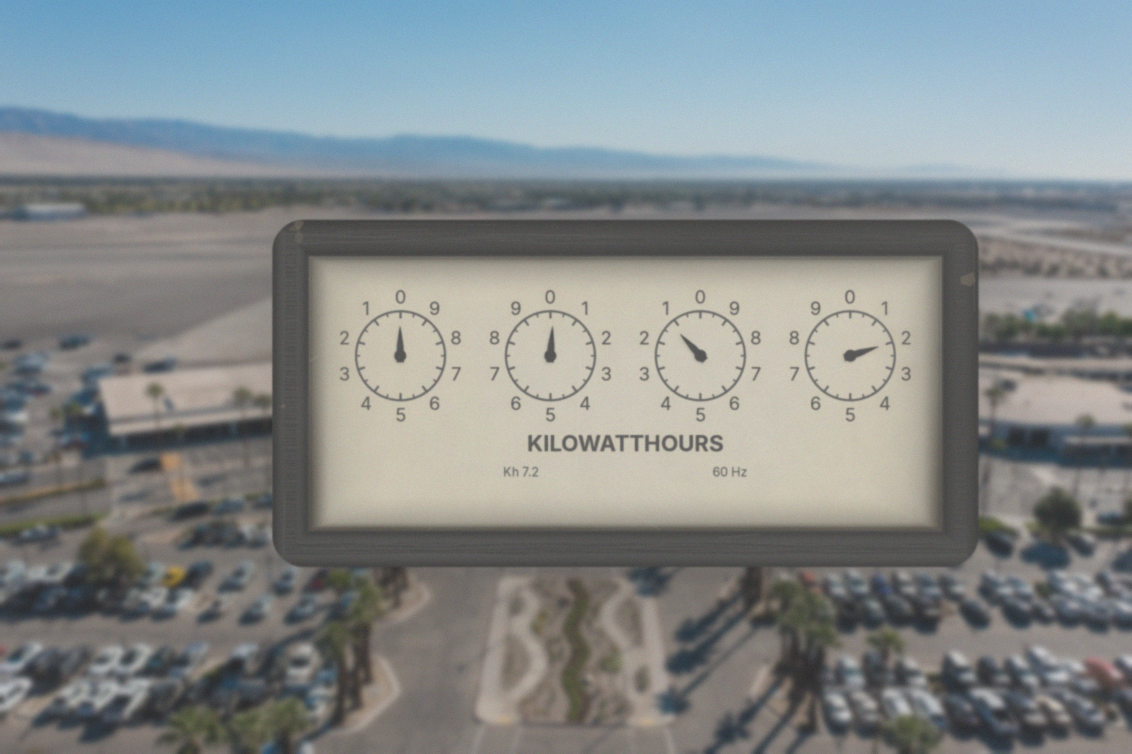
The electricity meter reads 12; kWh
